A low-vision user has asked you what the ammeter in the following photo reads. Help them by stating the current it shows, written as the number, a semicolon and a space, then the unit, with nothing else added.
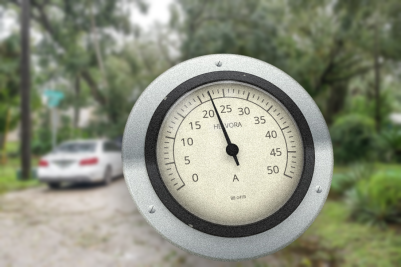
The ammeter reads 22; A
